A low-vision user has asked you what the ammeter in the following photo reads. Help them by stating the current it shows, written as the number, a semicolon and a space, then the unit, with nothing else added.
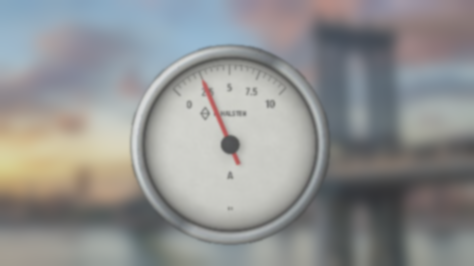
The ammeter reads 2.5; A
